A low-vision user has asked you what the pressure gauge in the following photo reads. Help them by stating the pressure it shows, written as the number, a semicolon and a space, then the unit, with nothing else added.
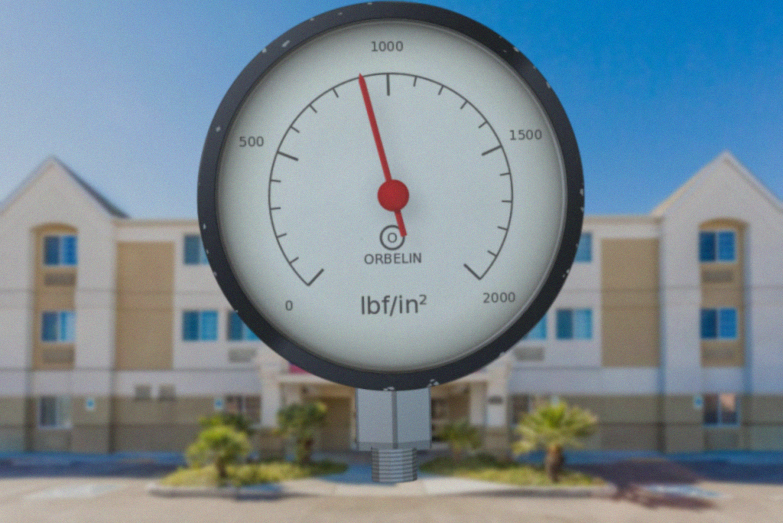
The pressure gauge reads 900; psi
